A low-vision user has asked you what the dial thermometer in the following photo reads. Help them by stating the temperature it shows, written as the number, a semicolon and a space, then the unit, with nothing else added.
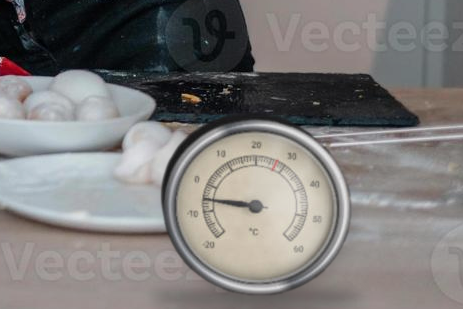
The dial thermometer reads -5; °C
